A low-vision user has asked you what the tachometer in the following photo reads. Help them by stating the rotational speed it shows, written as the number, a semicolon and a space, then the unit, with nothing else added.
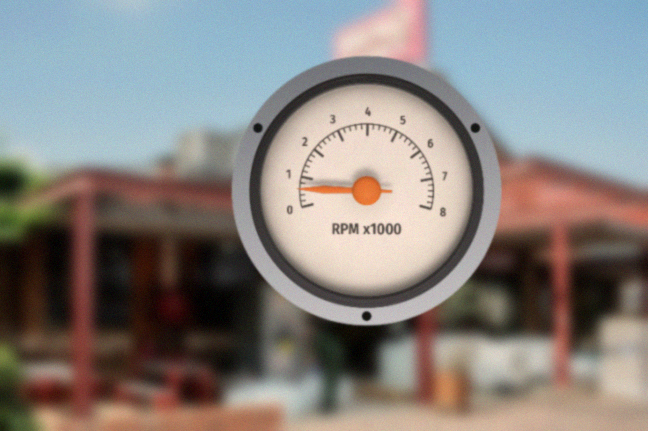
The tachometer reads 600; rpm
